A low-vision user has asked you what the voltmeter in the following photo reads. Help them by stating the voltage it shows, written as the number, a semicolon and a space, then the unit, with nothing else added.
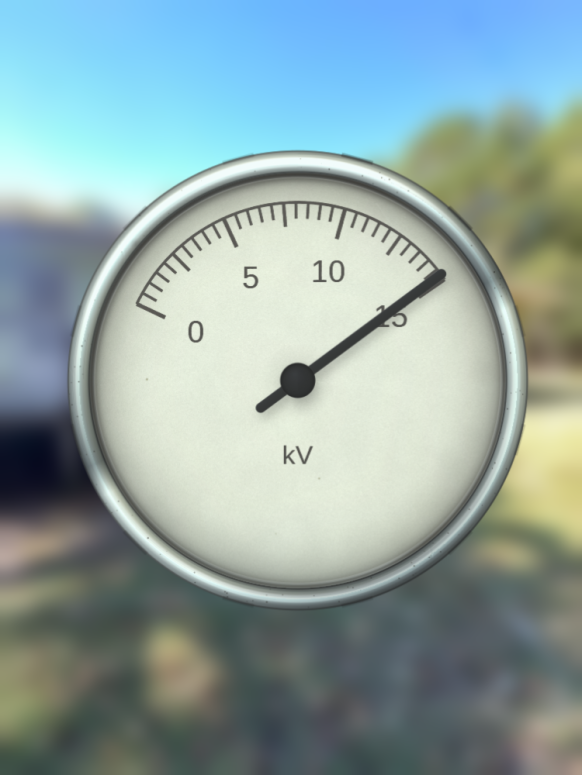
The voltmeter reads 14.75; kV
